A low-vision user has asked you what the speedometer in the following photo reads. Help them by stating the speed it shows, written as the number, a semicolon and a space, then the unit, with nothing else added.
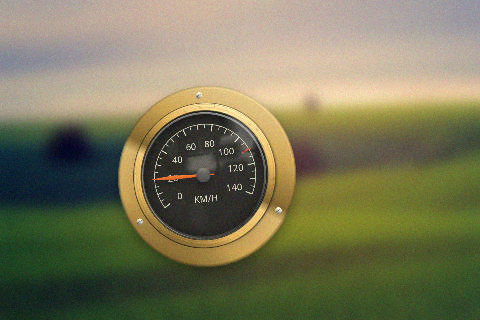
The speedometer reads 20; km/h
